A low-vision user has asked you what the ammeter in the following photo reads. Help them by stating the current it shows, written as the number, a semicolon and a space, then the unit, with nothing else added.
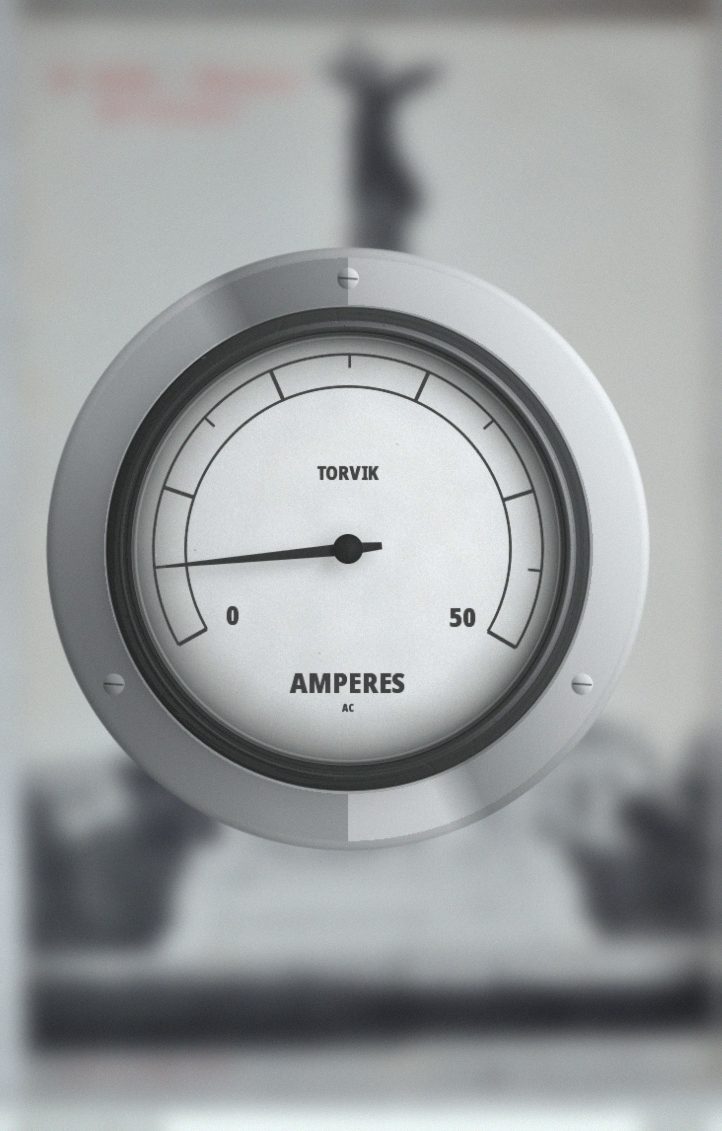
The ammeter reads 5; A
